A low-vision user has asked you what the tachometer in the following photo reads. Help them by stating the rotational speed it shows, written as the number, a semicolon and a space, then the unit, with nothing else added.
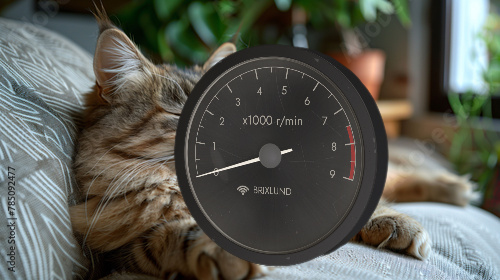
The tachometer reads 0; rpm
